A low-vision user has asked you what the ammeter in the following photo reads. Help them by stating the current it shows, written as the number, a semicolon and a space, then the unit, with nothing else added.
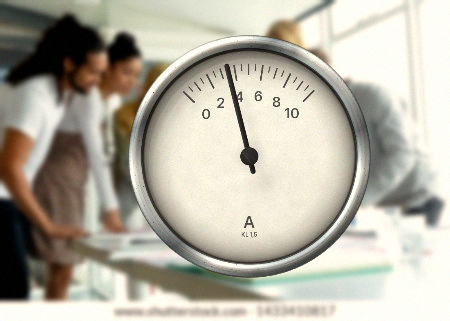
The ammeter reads 3.5; A
